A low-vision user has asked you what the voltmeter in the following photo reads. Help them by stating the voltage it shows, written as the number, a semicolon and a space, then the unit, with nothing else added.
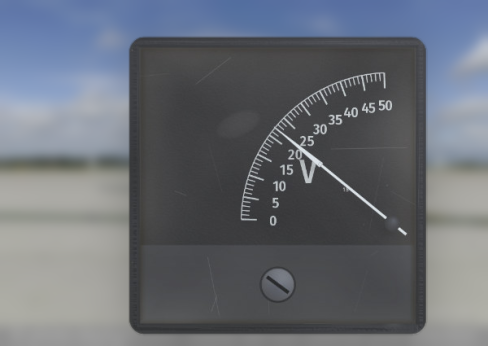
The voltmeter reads 22; V
